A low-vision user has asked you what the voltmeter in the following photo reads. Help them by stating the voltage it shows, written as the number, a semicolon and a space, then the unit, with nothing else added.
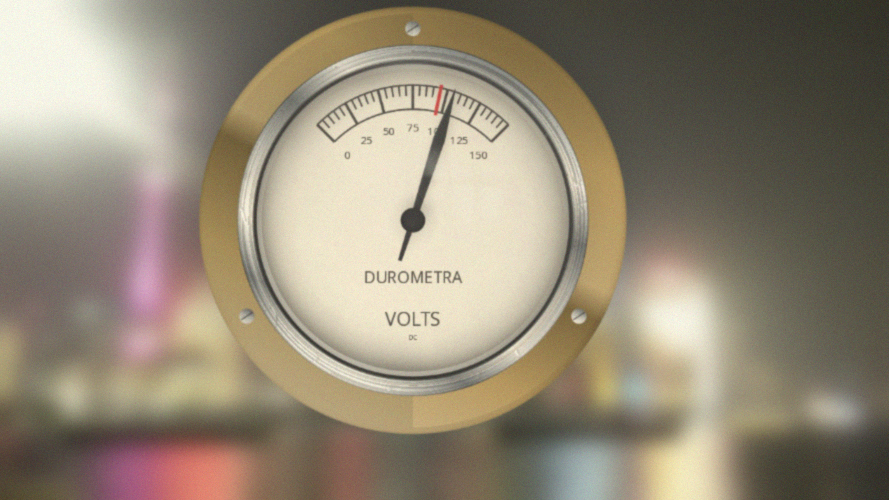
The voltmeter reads 105; V
